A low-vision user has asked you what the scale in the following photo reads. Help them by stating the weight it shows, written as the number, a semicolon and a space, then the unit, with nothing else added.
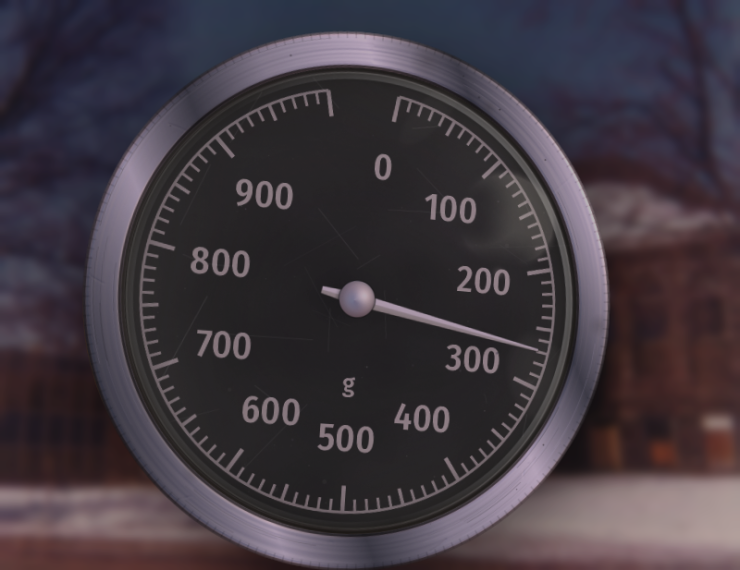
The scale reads 270; g
